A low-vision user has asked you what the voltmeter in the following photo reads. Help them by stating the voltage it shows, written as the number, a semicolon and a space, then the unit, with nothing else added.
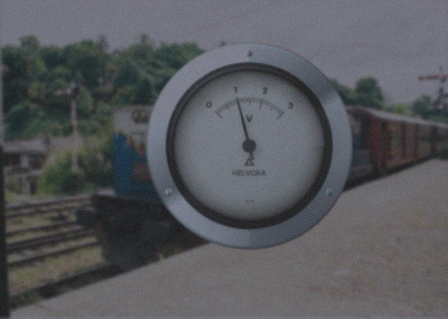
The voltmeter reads 1; V
